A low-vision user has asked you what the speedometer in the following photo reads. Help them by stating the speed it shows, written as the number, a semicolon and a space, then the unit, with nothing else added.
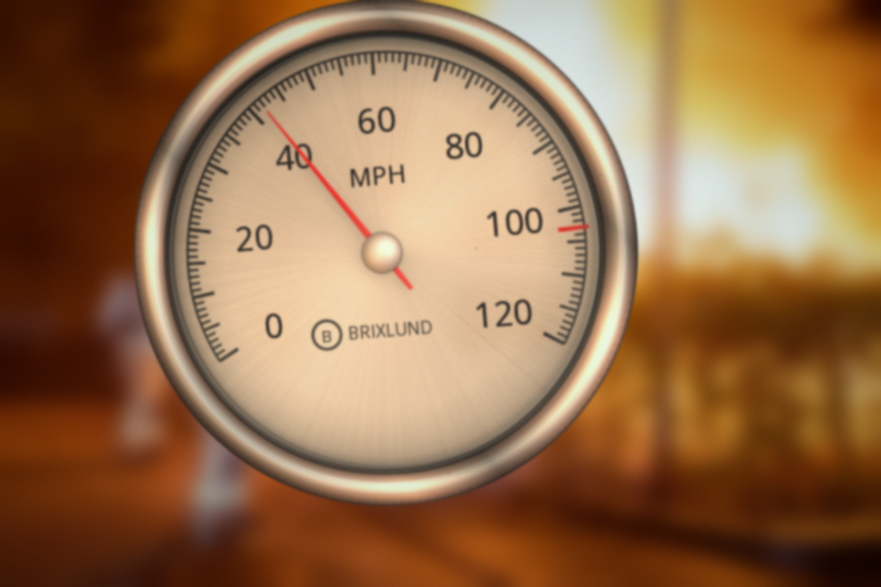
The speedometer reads 42; mph
